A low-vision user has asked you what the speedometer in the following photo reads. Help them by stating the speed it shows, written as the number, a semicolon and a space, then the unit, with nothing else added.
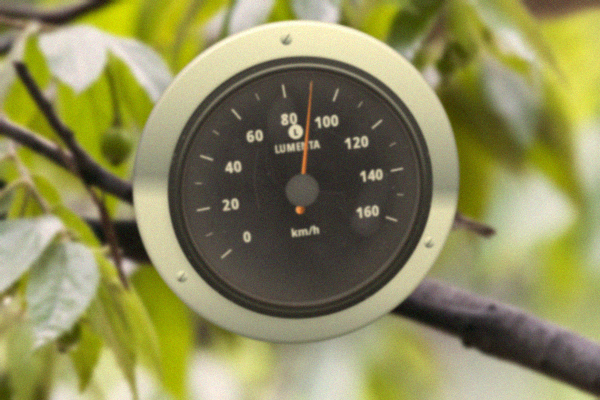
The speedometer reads 90; km/h
